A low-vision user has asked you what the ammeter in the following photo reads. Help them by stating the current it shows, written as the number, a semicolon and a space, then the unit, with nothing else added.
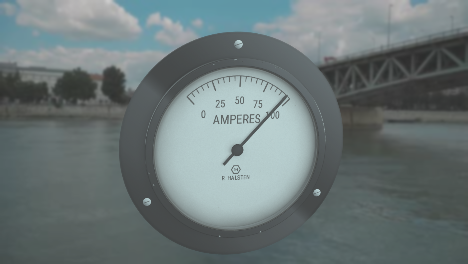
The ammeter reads 95; A
